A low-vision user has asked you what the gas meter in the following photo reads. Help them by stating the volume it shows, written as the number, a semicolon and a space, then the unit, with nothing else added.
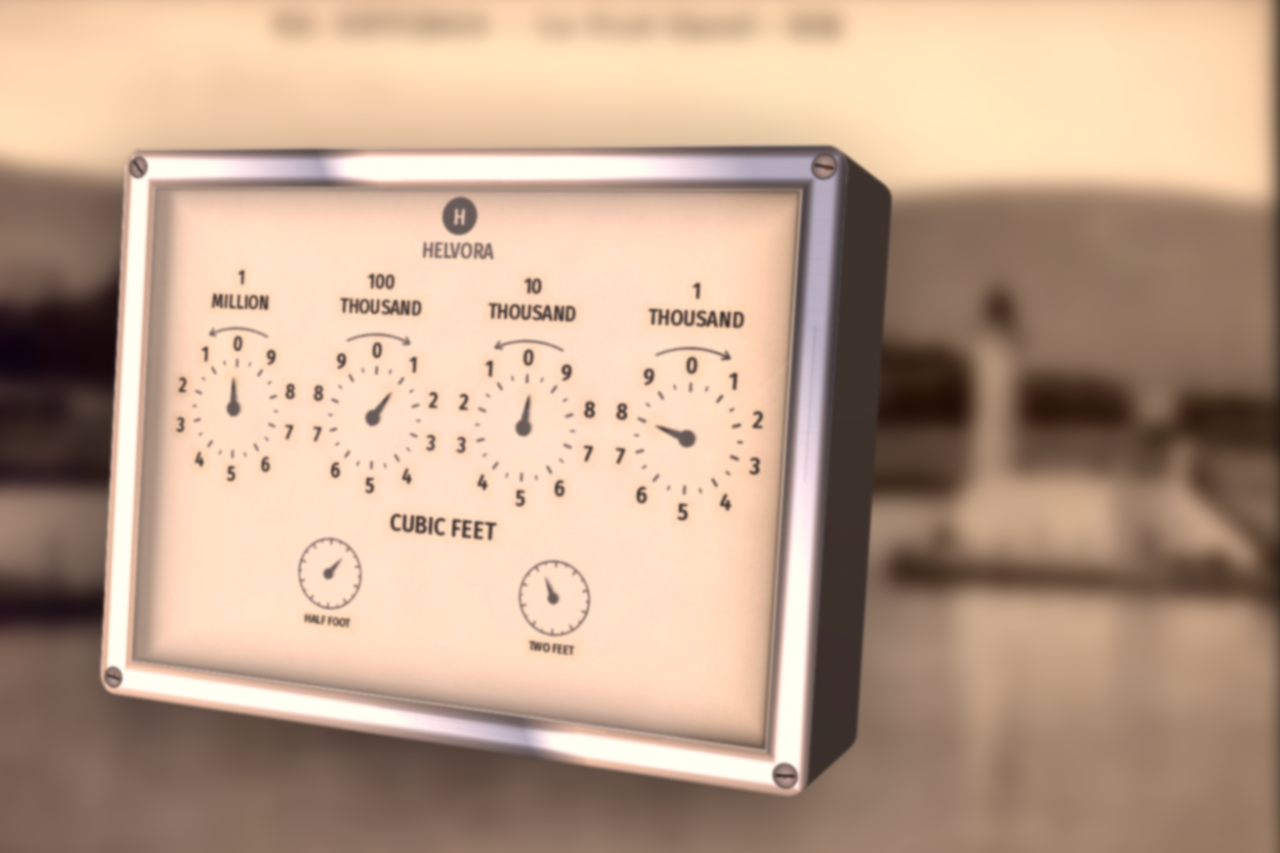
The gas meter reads 9800; ft³
